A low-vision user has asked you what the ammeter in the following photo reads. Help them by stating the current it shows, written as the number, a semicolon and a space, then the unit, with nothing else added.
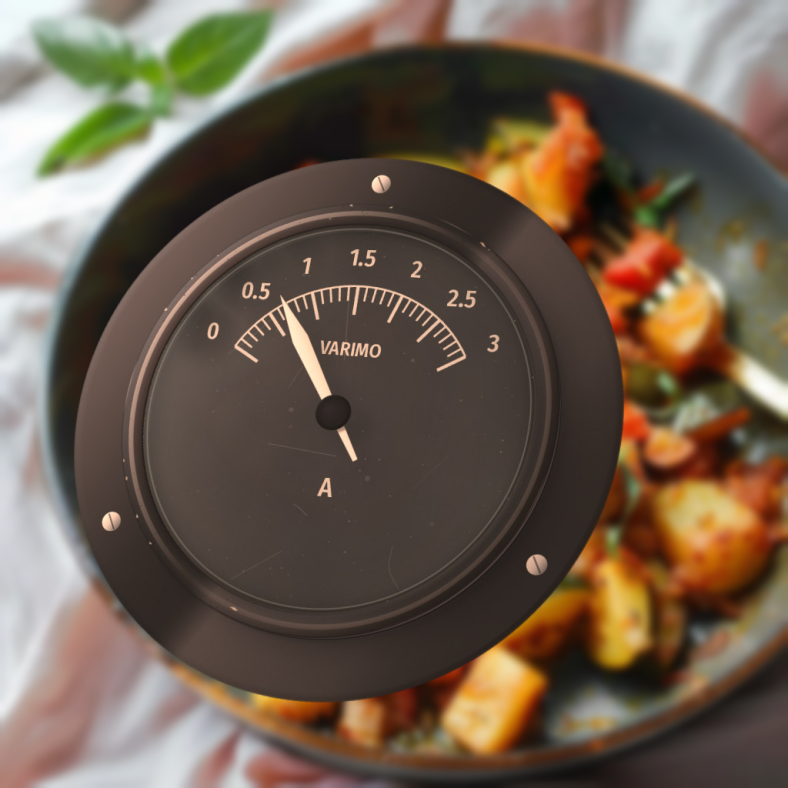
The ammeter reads 0.7; A
